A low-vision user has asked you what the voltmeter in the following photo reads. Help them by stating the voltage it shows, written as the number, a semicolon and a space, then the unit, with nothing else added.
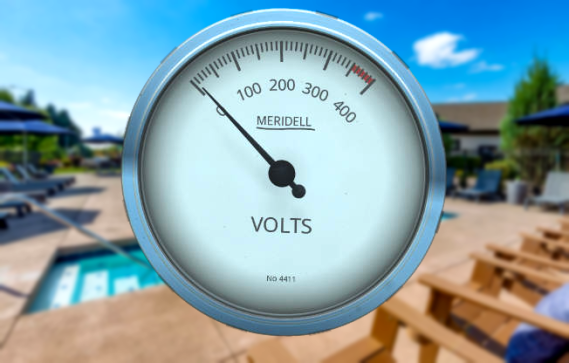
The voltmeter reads 10; V
